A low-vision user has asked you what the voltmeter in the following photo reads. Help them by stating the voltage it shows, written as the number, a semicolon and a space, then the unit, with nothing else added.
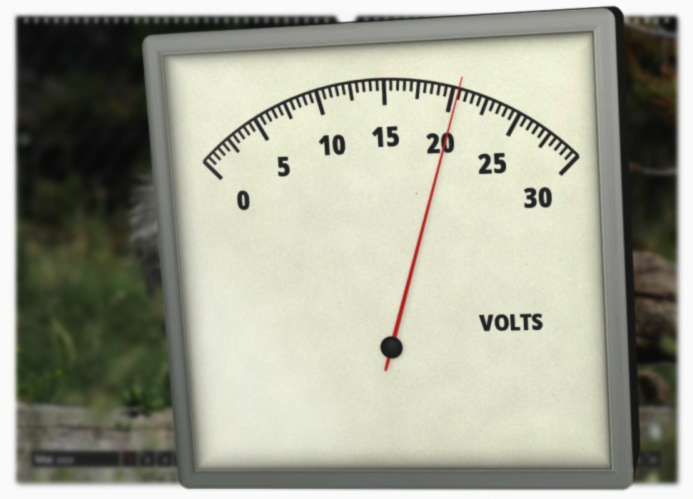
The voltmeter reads 20.5; V
